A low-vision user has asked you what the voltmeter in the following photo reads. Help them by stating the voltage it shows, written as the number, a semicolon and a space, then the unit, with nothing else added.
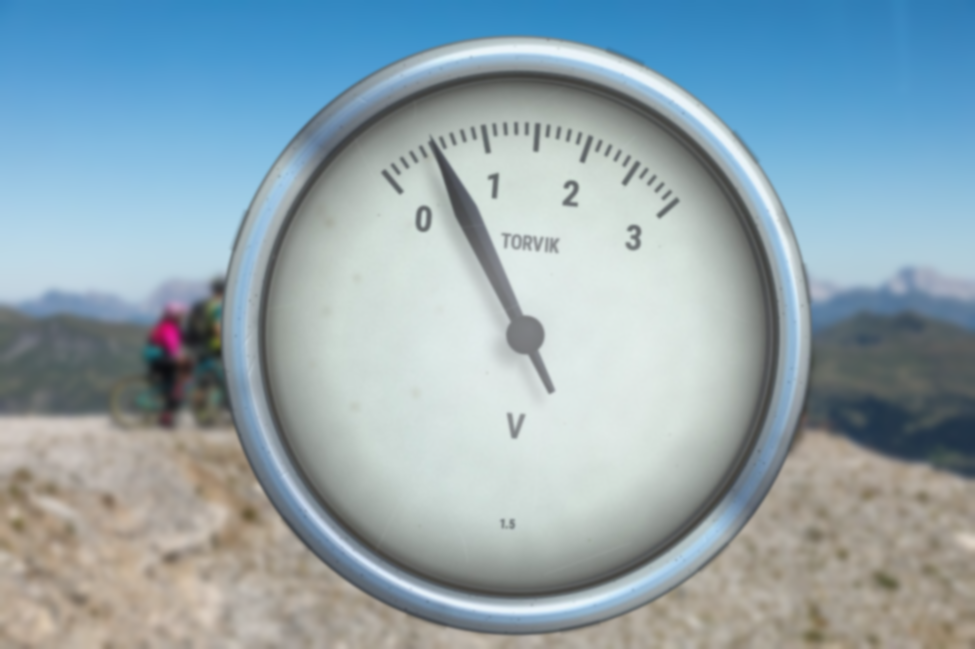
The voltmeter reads 0.5; V
